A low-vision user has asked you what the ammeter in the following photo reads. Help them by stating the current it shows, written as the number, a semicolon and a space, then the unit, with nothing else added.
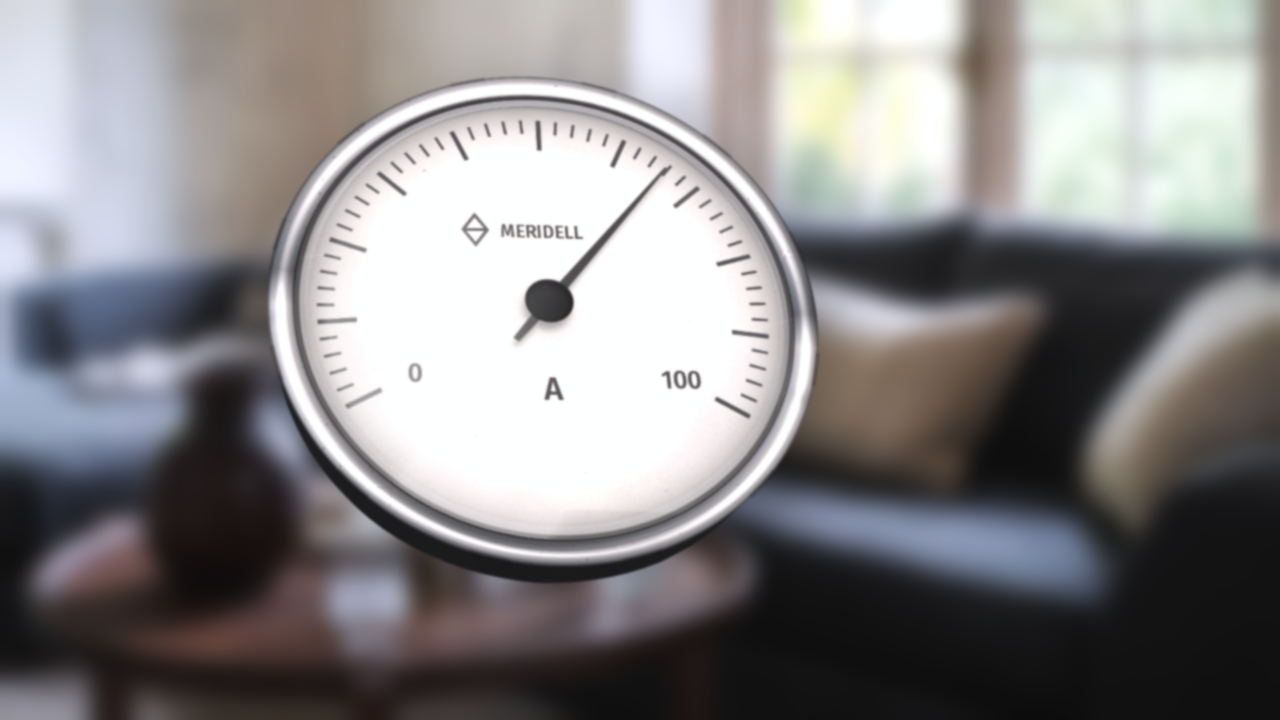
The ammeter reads 66; A
